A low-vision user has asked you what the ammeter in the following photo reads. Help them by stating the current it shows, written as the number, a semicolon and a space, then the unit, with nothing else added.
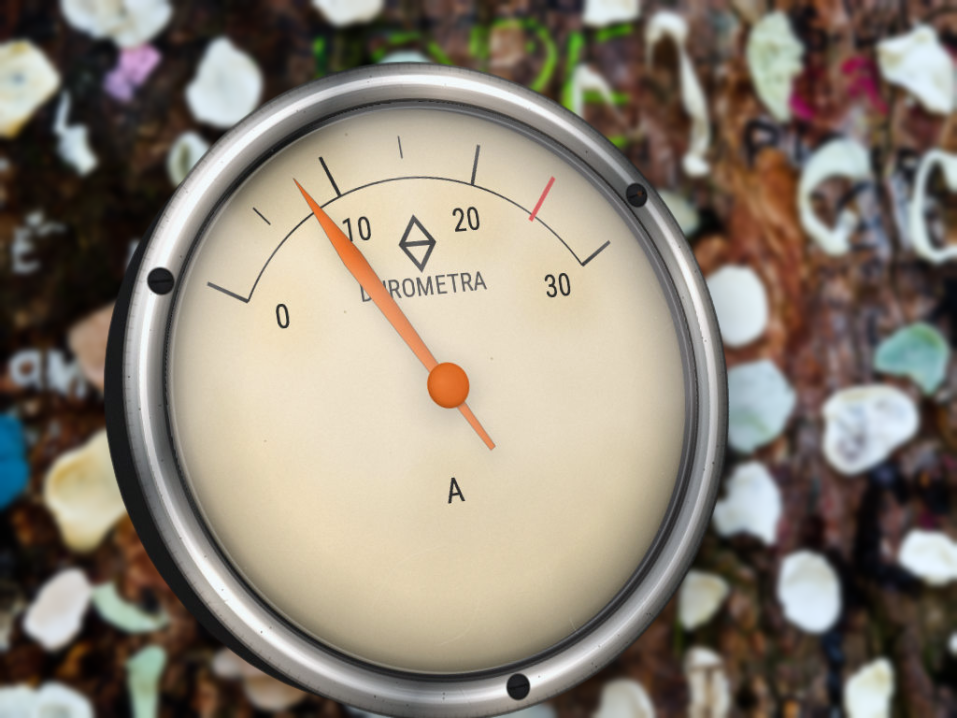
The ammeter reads 7.5; A
